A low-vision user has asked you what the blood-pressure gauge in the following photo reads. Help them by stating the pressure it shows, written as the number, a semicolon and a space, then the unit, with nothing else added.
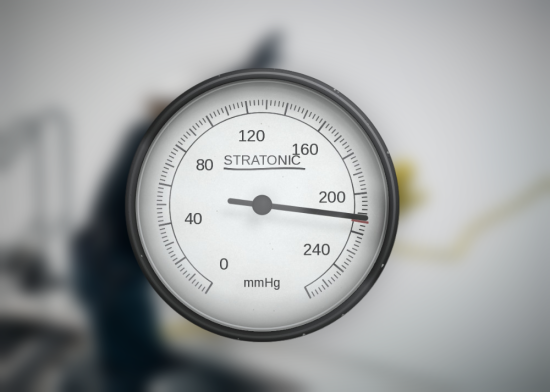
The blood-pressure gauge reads 212; mmHg
